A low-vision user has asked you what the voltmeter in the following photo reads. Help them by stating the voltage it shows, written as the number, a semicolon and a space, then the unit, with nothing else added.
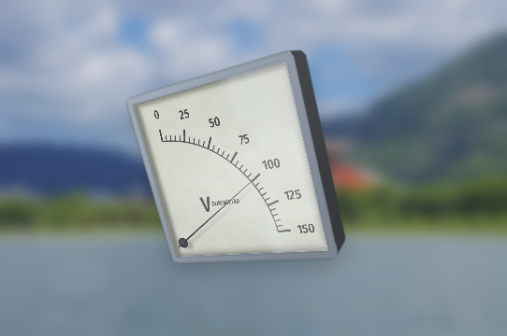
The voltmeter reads 100; V
